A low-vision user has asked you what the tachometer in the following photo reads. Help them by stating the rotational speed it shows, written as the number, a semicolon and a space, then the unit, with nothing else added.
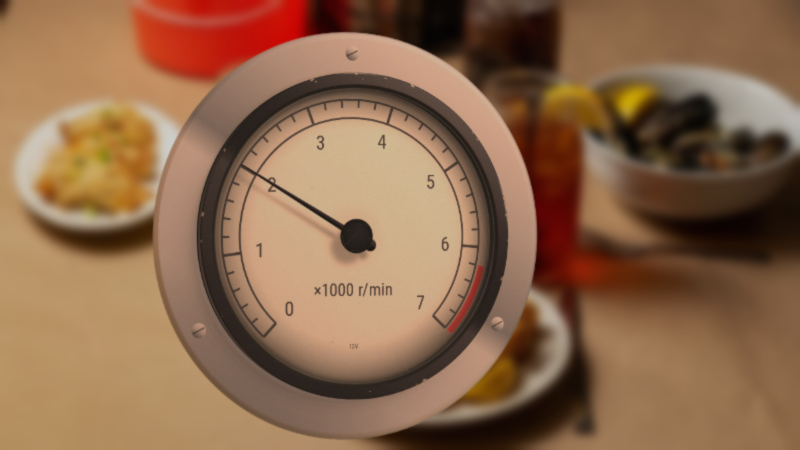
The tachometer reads 2000; rpm
